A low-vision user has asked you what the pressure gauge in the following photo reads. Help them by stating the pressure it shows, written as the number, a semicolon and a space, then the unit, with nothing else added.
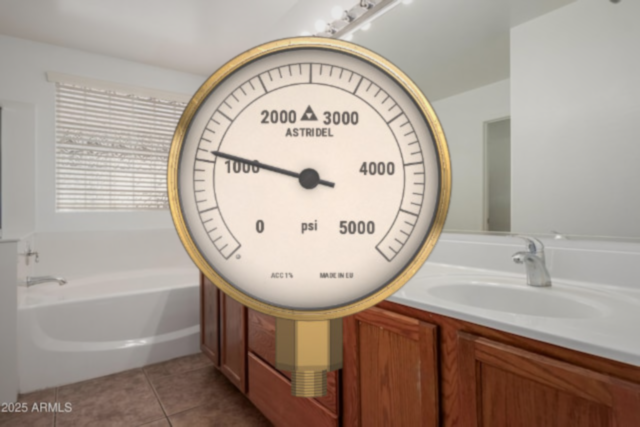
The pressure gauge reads 1100; psi
